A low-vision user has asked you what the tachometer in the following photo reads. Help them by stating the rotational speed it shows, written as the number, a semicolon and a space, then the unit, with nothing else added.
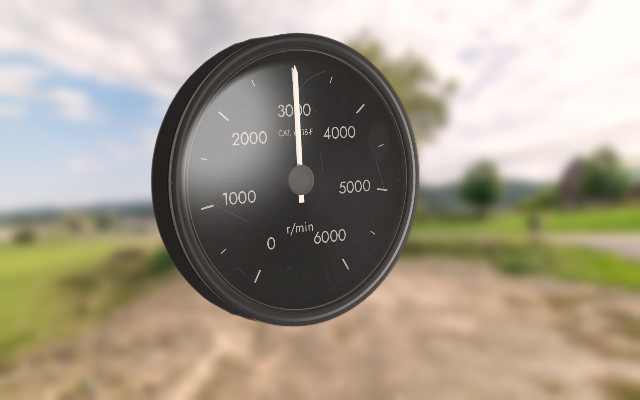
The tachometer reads 3000; rpm
